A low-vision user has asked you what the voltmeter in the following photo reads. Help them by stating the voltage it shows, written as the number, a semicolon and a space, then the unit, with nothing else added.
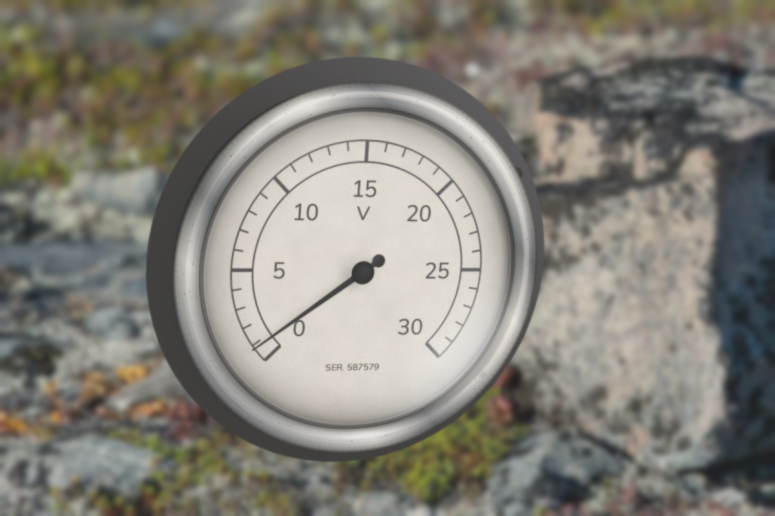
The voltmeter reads 1; V
